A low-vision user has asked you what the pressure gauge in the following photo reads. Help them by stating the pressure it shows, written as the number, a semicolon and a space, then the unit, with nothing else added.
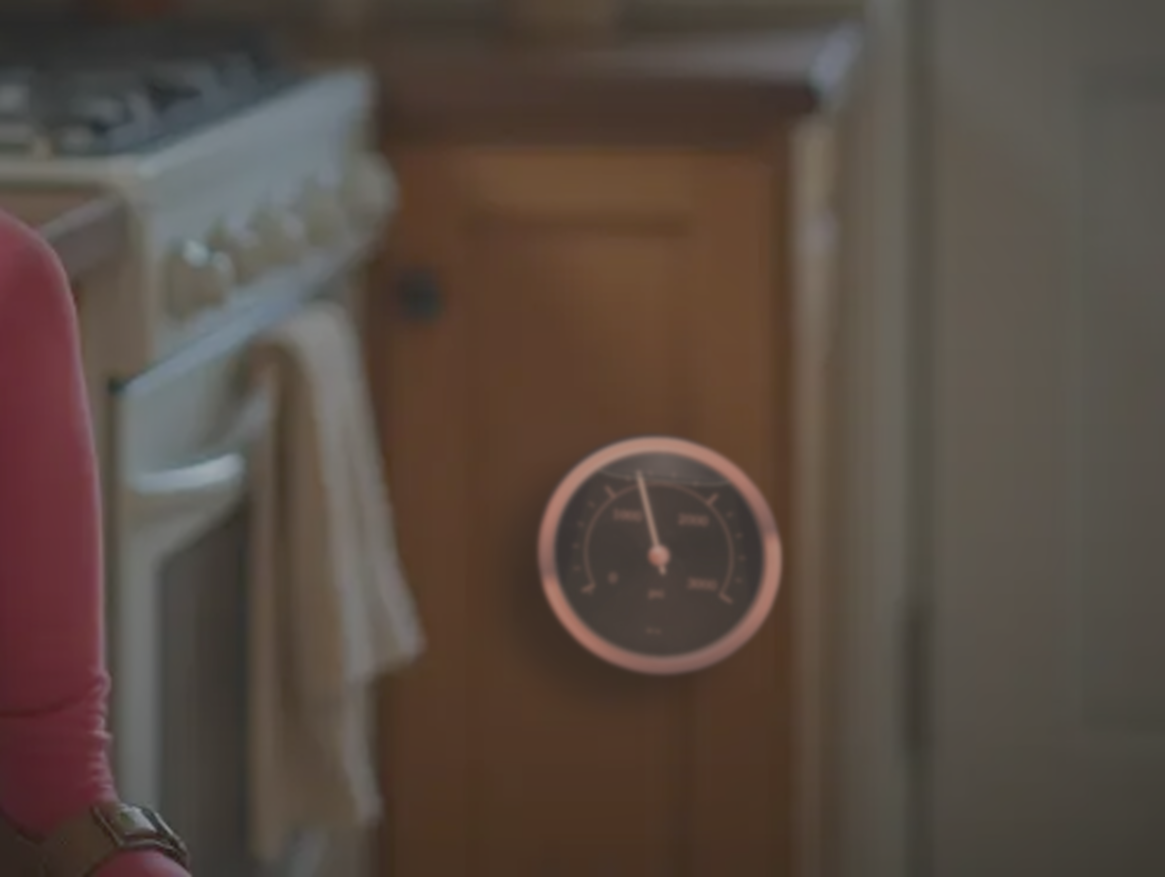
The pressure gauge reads 1300; psi
